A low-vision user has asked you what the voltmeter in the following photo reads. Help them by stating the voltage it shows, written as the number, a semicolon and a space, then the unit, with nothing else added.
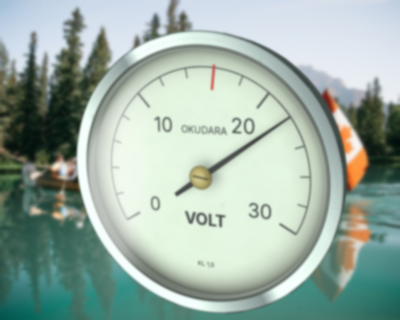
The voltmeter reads 22; V
